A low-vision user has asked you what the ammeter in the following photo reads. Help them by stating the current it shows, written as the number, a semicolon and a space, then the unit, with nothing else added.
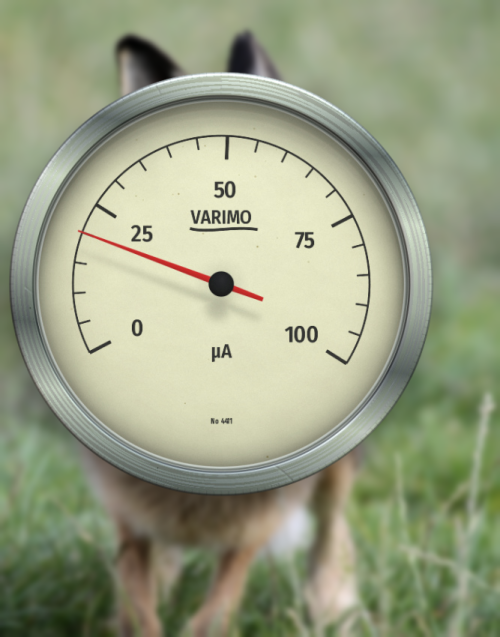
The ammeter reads 20; µA
